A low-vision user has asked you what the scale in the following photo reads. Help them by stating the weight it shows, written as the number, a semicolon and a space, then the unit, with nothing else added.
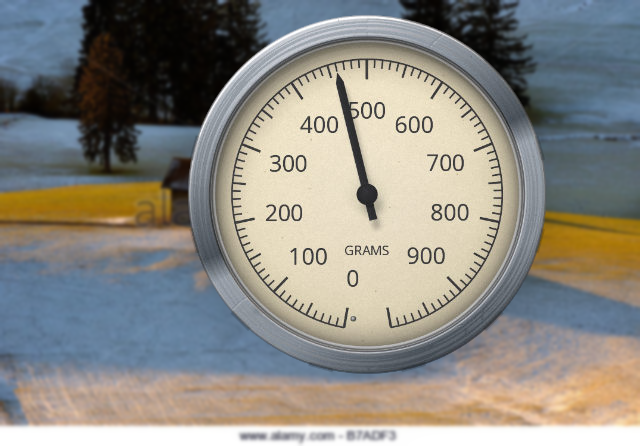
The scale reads 460; g
